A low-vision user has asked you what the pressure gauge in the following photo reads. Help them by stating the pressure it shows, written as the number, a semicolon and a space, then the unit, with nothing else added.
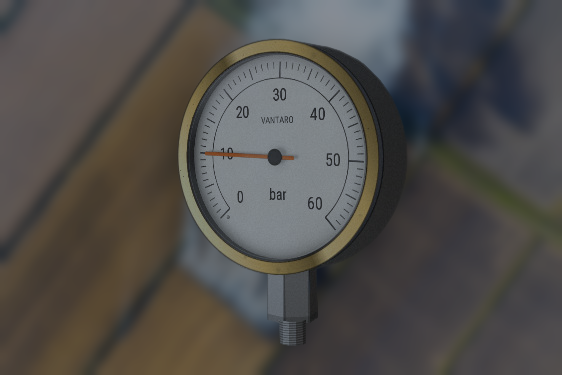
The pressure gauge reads 10; bar
